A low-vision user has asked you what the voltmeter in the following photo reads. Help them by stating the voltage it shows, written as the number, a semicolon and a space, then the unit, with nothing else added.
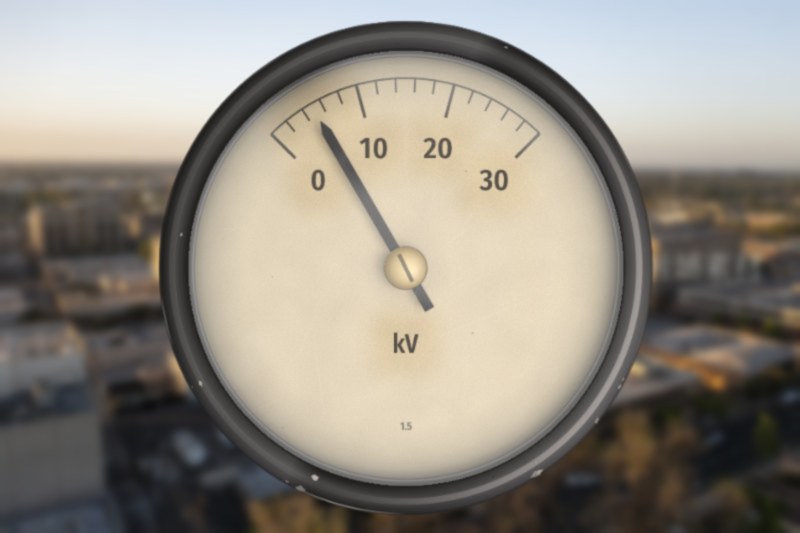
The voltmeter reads 5; kV
